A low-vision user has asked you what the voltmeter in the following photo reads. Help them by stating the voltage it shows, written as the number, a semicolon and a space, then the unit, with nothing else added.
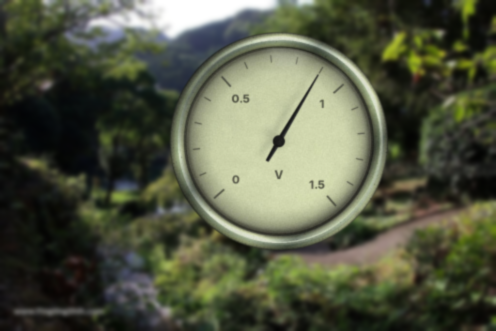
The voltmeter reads 0.9; V
